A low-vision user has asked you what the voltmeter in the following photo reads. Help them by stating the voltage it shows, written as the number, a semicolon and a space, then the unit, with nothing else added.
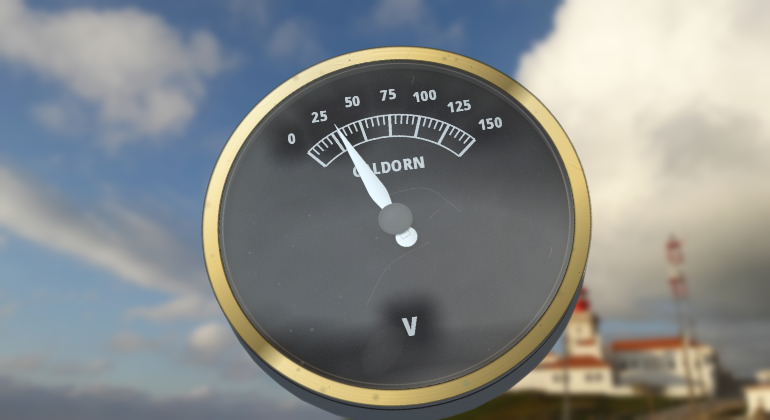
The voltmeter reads 30; V
